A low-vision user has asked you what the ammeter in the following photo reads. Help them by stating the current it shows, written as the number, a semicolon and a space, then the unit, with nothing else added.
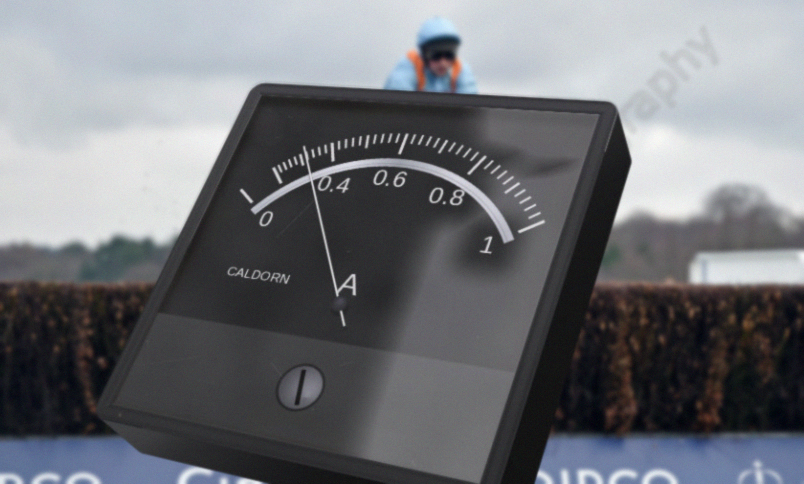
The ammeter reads 0.32; A
